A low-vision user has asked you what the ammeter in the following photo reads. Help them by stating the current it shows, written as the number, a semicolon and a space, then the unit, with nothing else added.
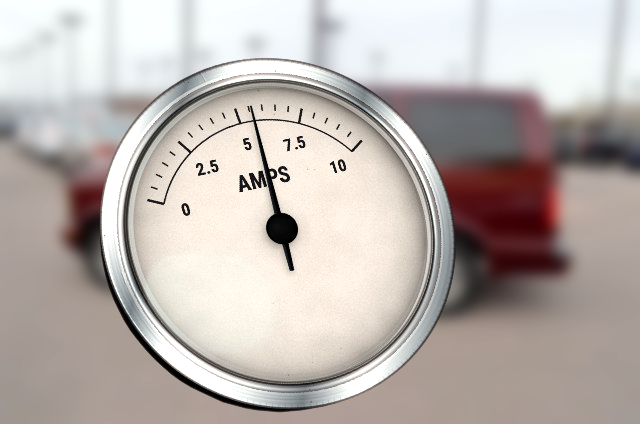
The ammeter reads 5.5; A
